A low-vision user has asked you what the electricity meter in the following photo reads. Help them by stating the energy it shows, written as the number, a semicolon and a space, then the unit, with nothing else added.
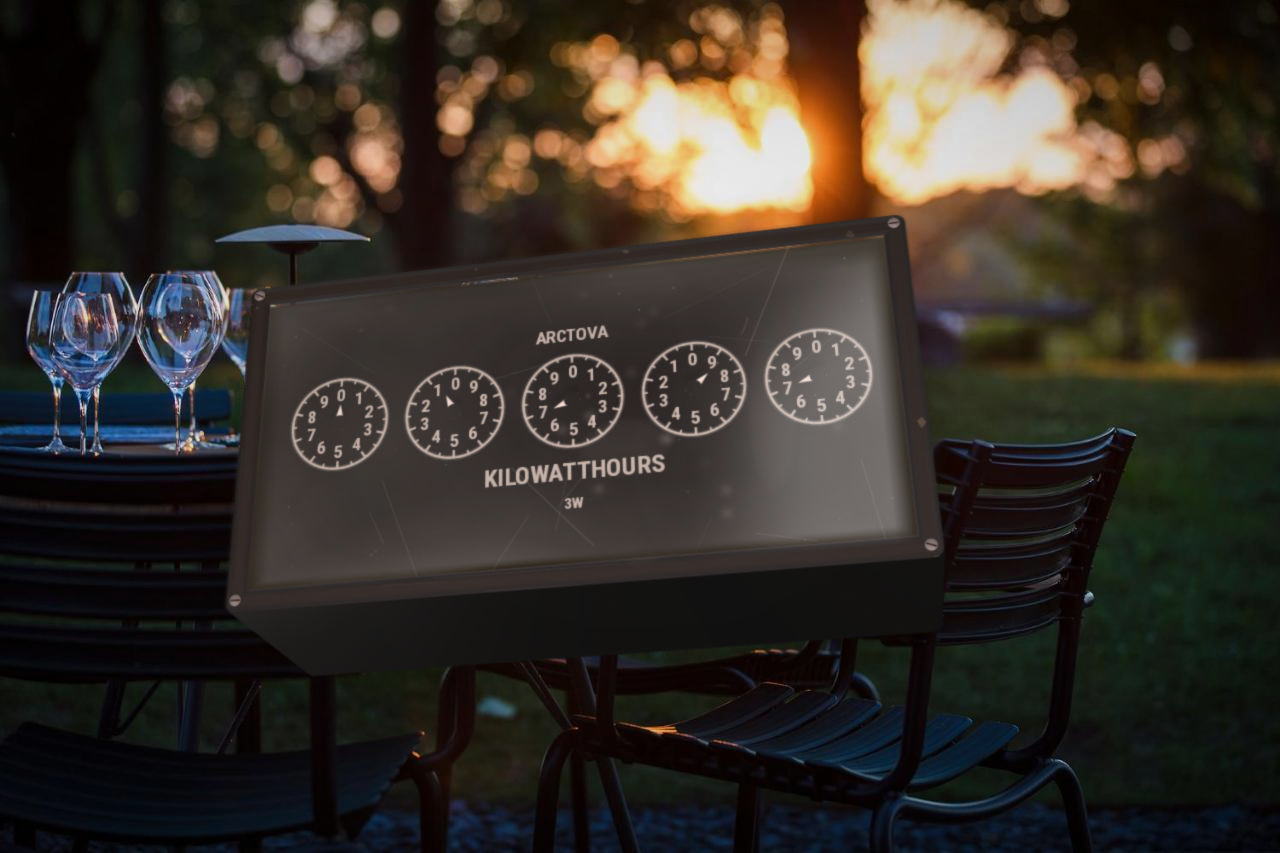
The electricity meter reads 687; kWh
